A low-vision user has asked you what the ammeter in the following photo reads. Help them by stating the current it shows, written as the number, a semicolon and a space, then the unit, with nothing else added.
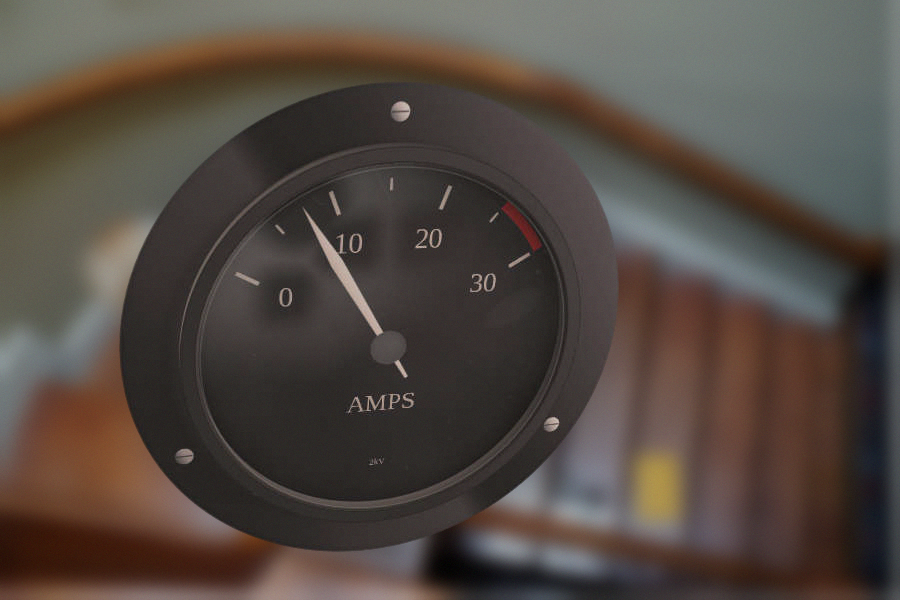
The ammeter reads 7.5; A
